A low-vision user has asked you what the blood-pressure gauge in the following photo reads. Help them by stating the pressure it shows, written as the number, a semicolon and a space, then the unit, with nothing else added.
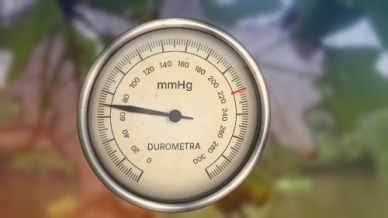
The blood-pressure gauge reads 70; mmHg
